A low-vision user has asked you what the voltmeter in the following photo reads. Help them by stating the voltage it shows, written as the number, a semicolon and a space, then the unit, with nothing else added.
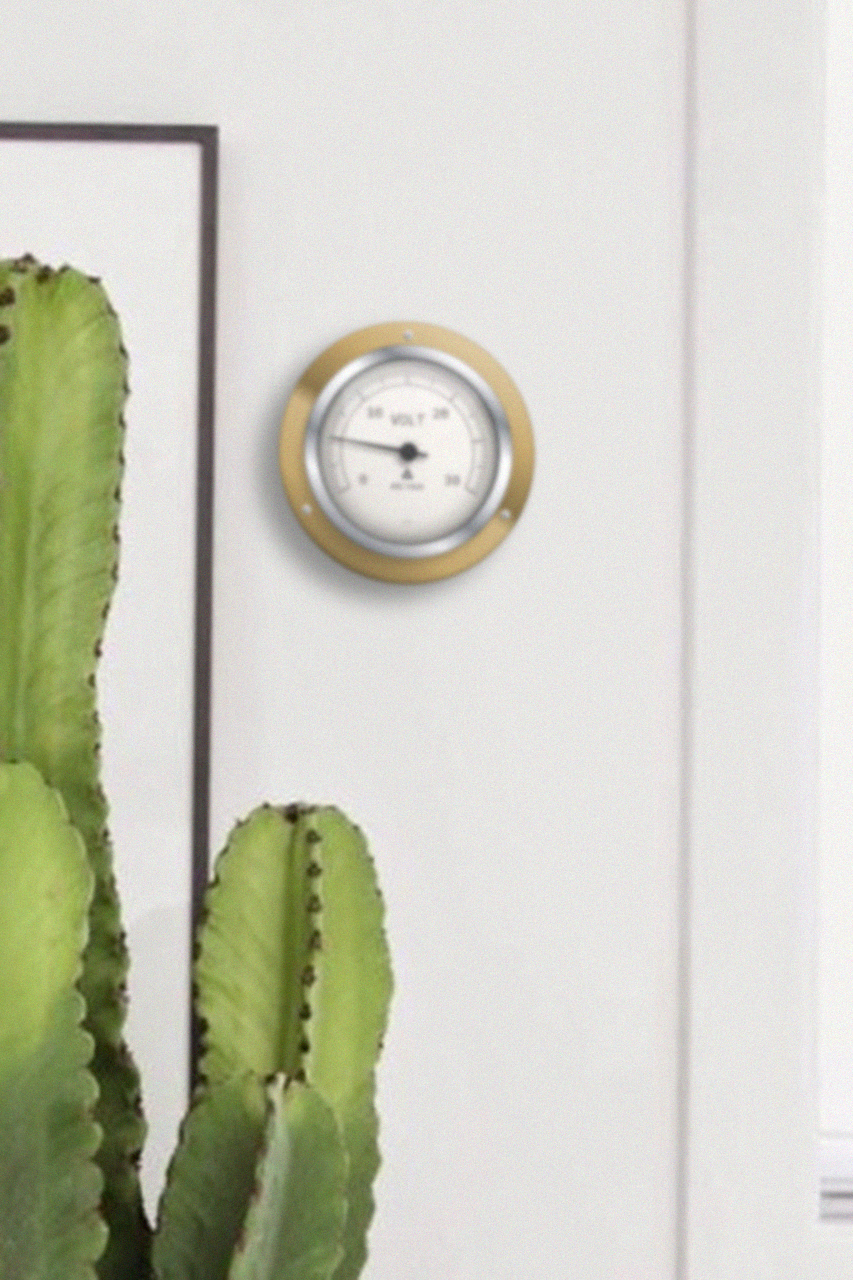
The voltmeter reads 5; V
